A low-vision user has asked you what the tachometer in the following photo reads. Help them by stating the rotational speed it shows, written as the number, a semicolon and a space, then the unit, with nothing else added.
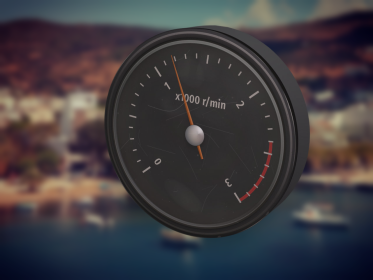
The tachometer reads 1200; rpm
